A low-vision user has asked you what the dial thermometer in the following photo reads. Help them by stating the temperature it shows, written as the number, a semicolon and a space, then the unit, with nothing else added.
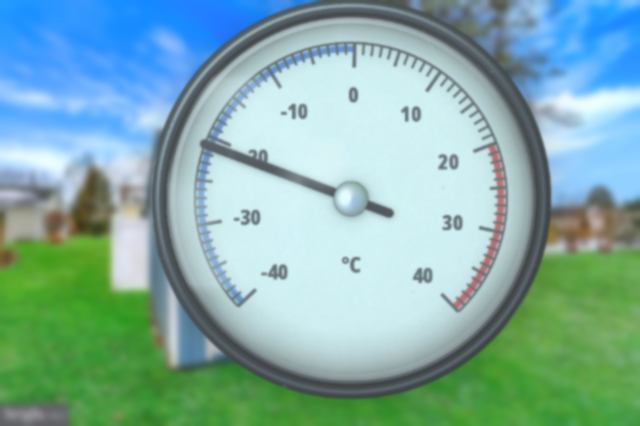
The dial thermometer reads -21; °C
